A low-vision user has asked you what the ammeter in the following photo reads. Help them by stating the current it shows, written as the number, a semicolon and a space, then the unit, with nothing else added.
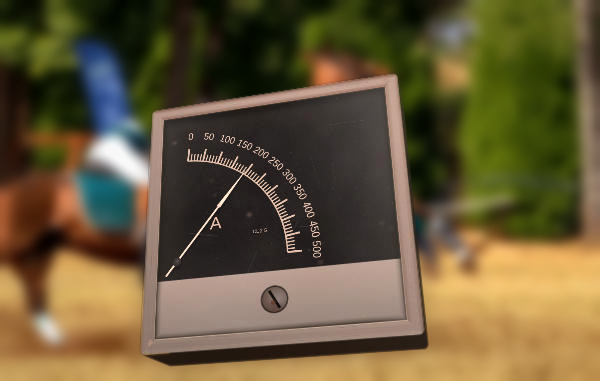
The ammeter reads 200; A
